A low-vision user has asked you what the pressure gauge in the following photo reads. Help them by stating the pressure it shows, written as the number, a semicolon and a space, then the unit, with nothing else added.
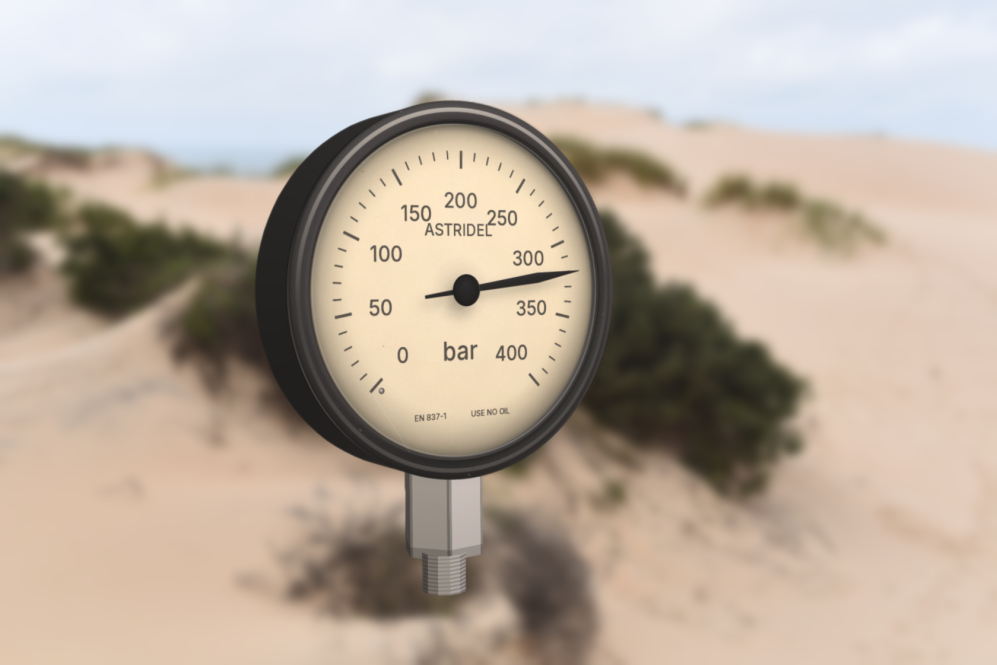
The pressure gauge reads 320; bar
